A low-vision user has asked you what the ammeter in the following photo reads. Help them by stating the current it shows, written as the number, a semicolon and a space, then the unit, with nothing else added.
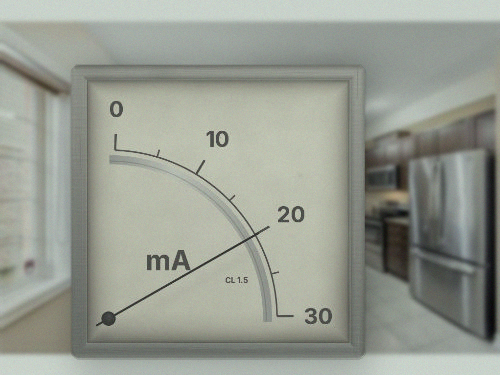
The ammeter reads 20; mA
